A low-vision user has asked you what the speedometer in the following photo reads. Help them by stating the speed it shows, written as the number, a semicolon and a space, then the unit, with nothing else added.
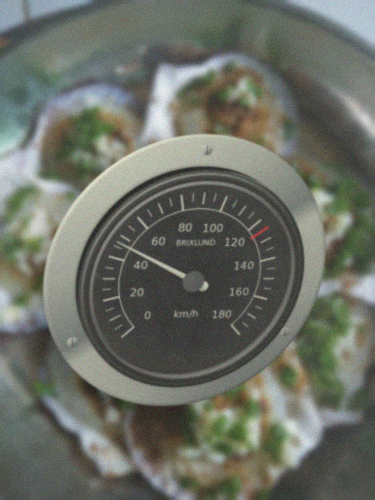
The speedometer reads 47.5; km/h
